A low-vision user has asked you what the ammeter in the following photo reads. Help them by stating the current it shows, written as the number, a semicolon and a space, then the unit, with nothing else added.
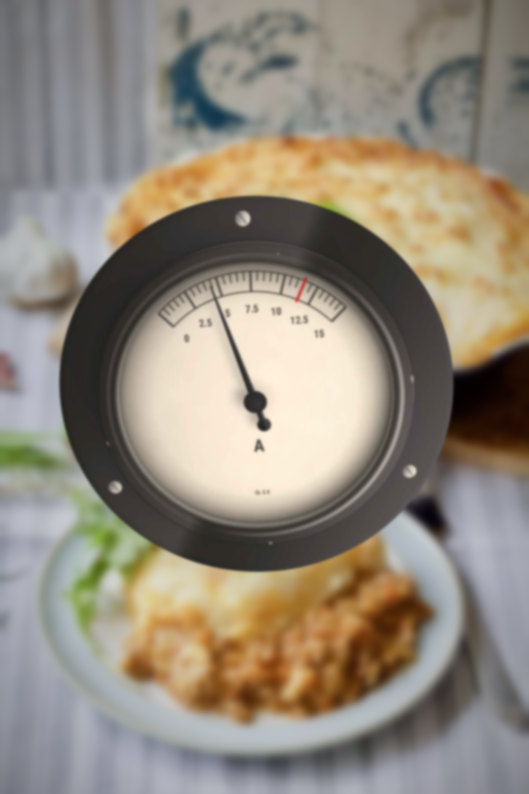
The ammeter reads 4.5; A
